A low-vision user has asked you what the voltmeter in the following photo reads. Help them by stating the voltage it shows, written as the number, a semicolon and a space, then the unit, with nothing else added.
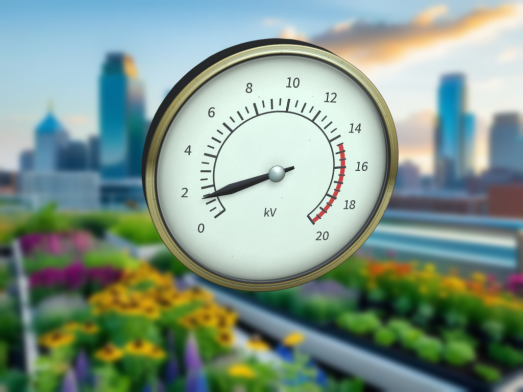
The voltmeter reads 1.5; kV
